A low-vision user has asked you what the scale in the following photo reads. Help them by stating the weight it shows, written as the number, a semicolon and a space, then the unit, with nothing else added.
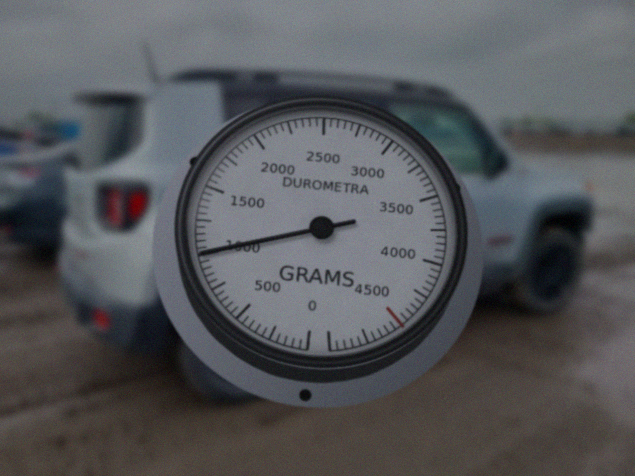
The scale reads 1000; g
